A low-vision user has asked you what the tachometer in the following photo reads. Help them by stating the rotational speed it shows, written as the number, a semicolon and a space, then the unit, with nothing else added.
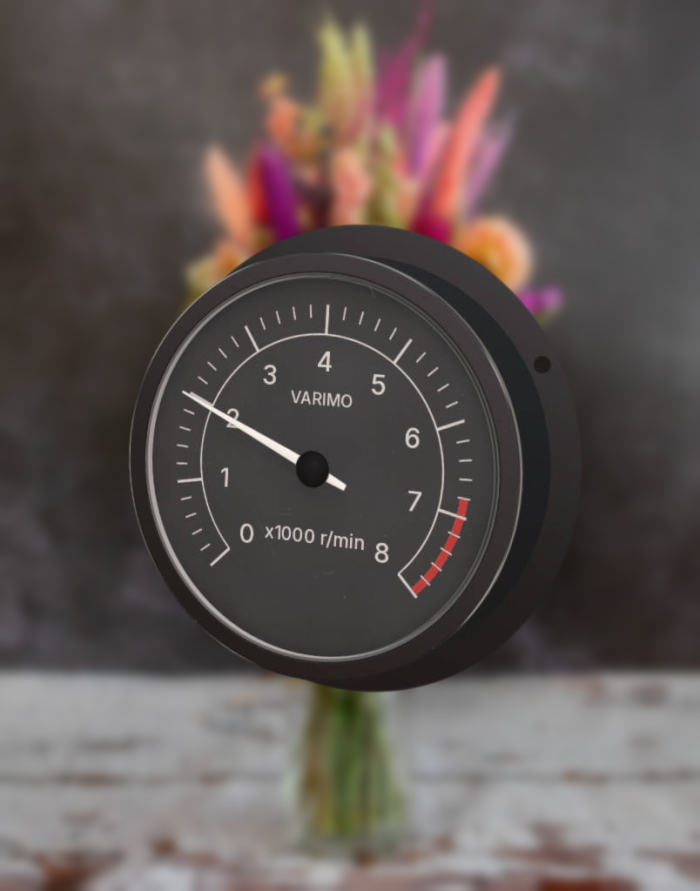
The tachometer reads 2000; rpm
